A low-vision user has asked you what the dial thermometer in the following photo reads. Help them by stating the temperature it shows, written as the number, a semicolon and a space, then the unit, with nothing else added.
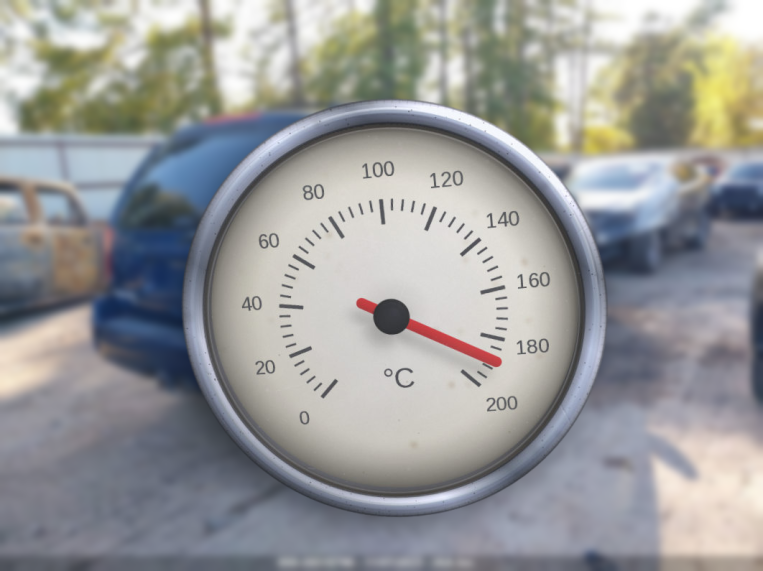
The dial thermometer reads 188; °C
